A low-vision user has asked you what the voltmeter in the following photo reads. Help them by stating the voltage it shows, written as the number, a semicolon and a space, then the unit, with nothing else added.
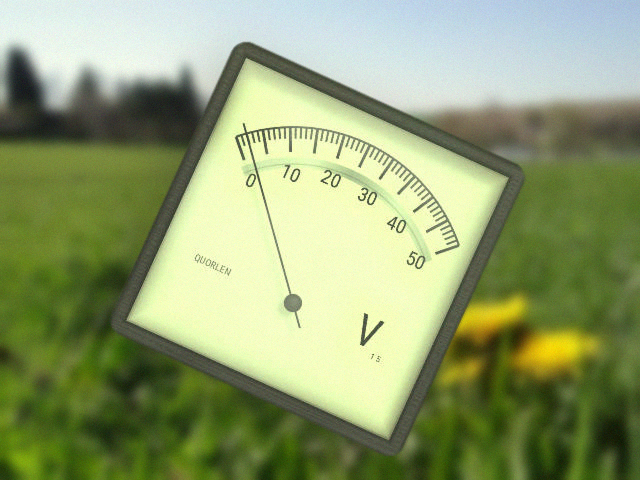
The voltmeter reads 2; V
